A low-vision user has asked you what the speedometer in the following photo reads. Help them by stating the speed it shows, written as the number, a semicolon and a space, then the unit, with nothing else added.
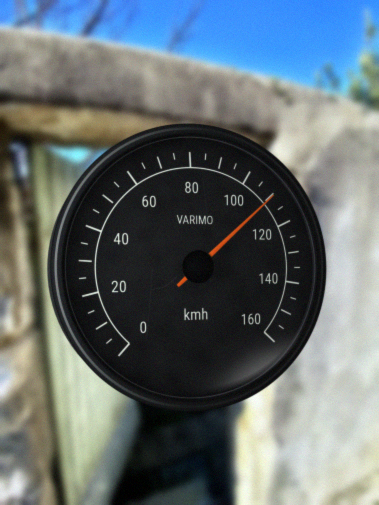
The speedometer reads 110; km/h
